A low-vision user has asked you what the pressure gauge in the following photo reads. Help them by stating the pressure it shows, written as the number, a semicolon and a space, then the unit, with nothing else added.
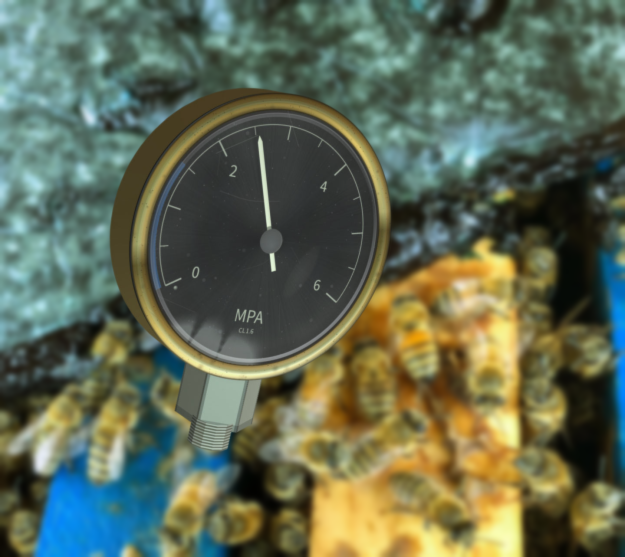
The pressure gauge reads 2.5; MPa
